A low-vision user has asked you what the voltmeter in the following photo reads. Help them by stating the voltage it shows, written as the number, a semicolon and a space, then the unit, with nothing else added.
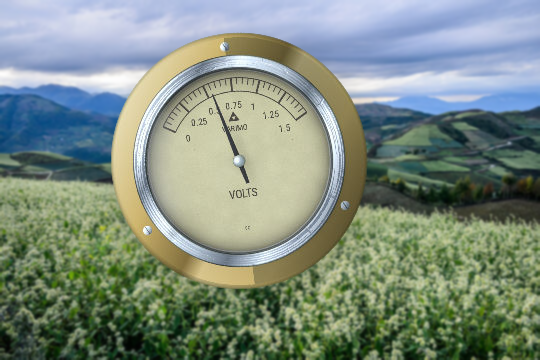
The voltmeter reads 0.55; V
